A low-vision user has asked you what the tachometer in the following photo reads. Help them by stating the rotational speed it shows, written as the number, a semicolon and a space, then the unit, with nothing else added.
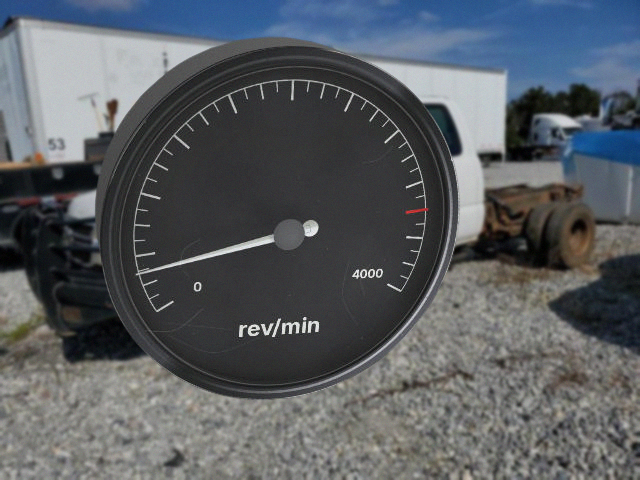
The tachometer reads 300; rpm
